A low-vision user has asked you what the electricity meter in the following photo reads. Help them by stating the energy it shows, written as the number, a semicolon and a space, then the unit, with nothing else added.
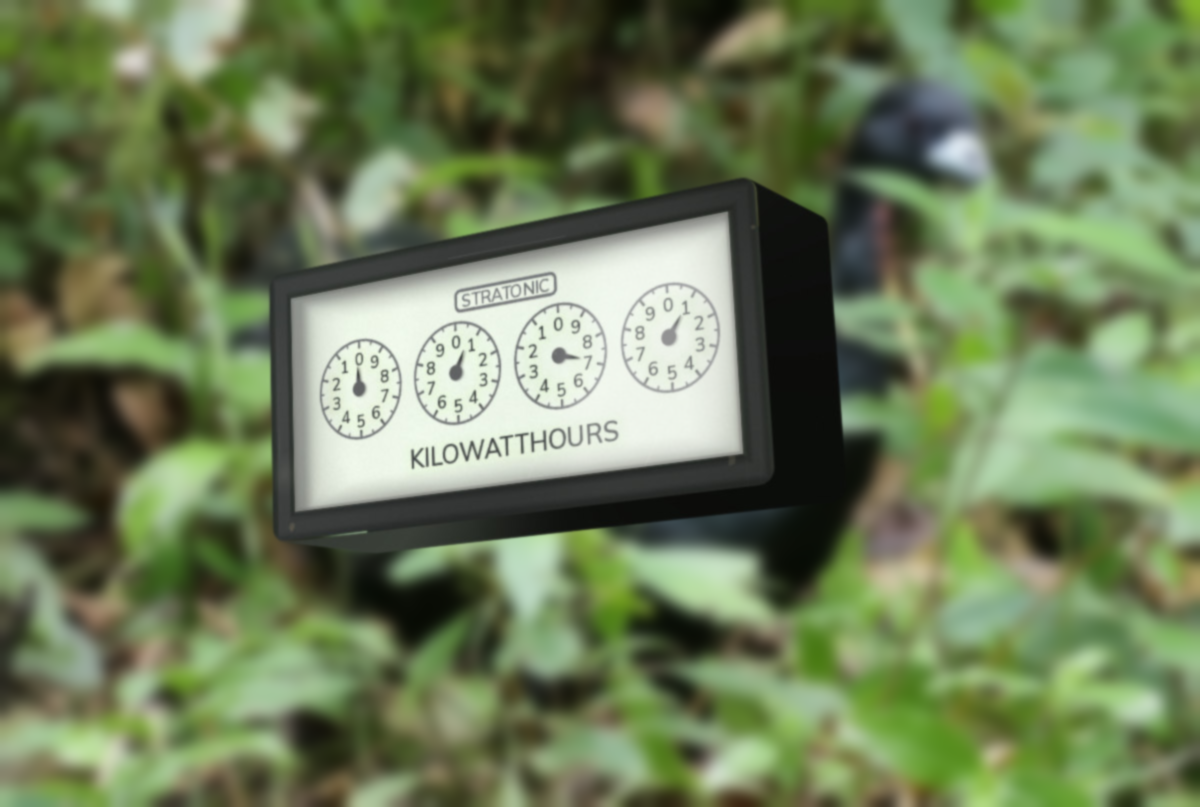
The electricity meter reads 71; kWh
